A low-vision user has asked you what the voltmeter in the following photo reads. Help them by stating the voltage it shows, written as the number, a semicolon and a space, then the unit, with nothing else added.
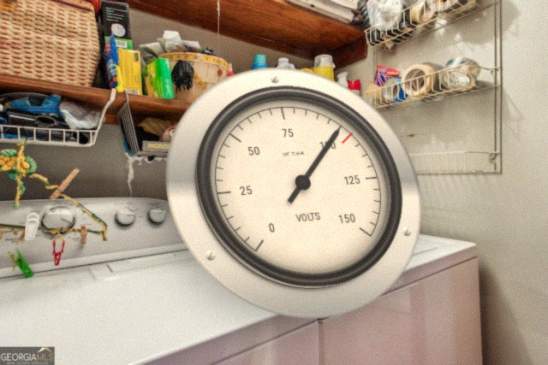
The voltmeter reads 100; V
